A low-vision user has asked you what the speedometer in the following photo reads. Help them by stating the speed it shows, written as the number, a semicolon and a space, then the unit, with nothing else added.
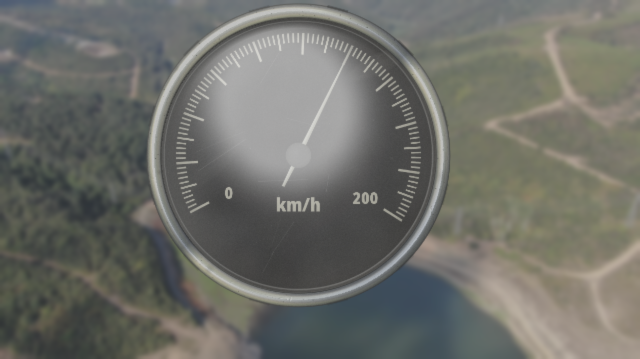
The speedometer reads 120; km/h
